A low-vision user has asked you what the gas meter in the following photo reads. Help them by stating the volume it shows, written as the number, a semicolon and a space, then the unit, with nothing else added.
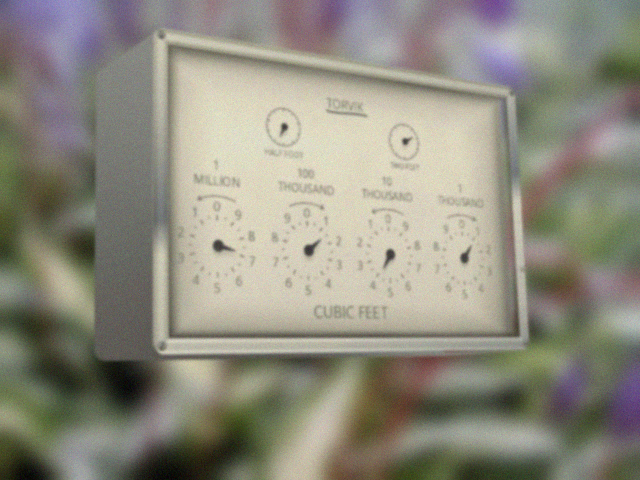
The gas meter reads 714100; ft³
